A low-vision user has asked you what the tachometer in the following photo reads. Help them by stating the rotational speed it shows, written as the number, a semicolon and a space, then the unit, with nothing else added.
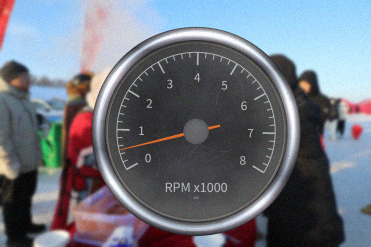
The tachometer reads 500; rpm
